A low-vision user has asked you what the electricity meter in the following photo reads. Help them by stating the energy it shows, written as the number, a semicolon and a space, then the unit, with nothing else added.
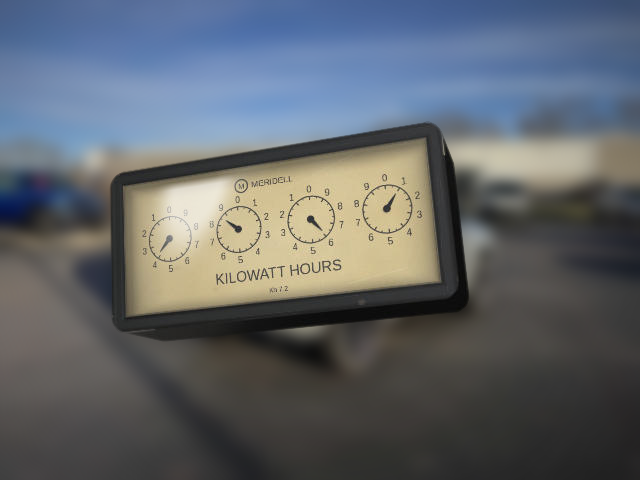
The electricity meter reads 3861; kWh
